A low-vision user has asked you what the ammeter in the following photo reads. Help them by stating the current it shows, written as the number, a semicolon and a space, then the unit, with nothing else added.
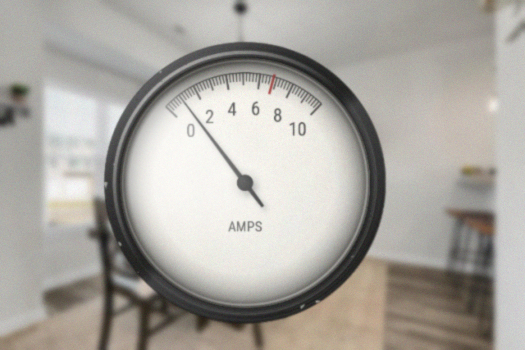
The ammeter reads 1; A
